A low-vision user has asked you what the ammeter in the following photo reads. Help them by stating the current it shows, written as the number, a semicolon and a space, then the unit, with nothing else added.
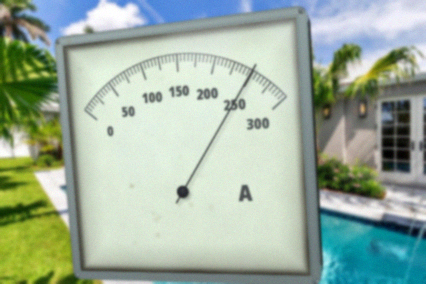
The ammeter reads 250; A
